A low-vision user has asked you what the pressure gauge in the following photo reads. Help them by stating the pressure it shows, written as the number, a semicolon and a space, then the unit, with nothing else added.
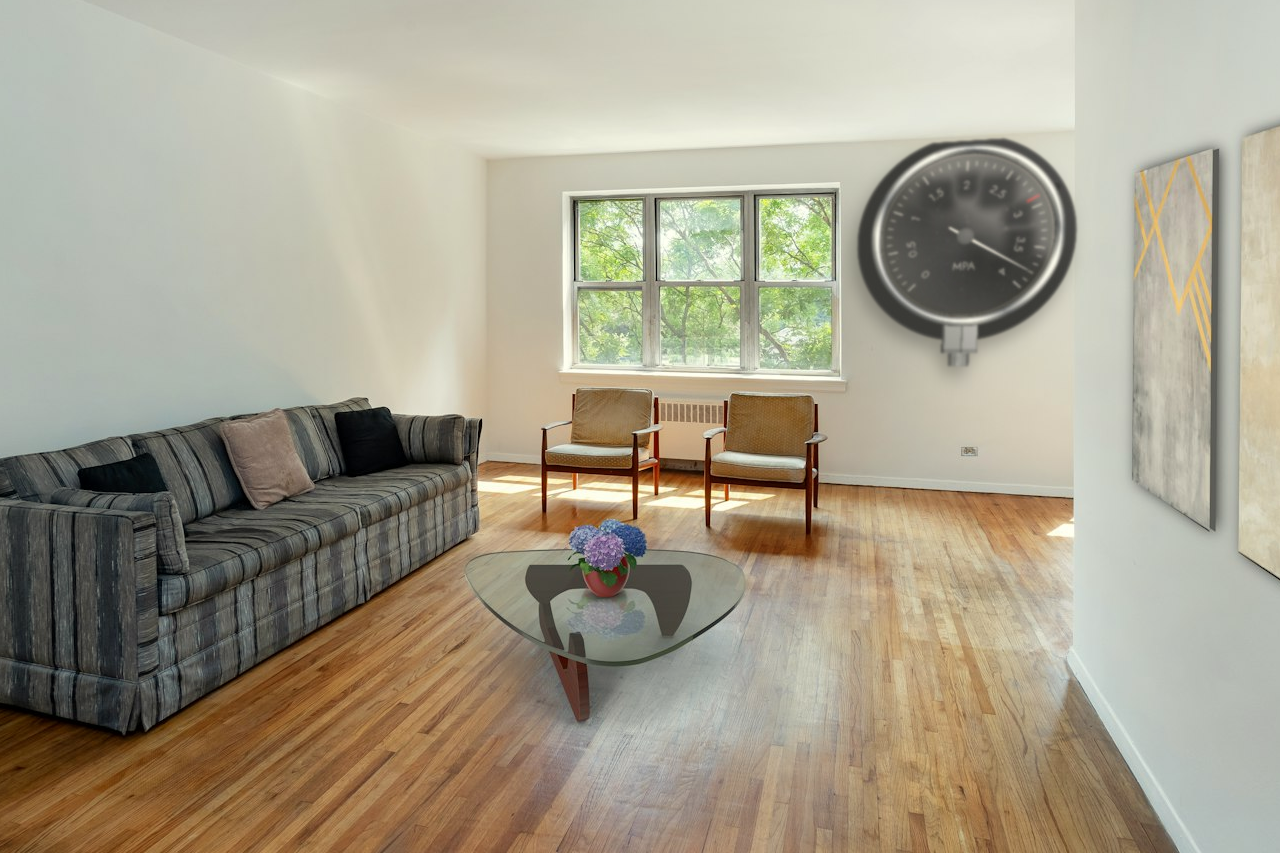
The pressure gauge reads 3.8; MPa
